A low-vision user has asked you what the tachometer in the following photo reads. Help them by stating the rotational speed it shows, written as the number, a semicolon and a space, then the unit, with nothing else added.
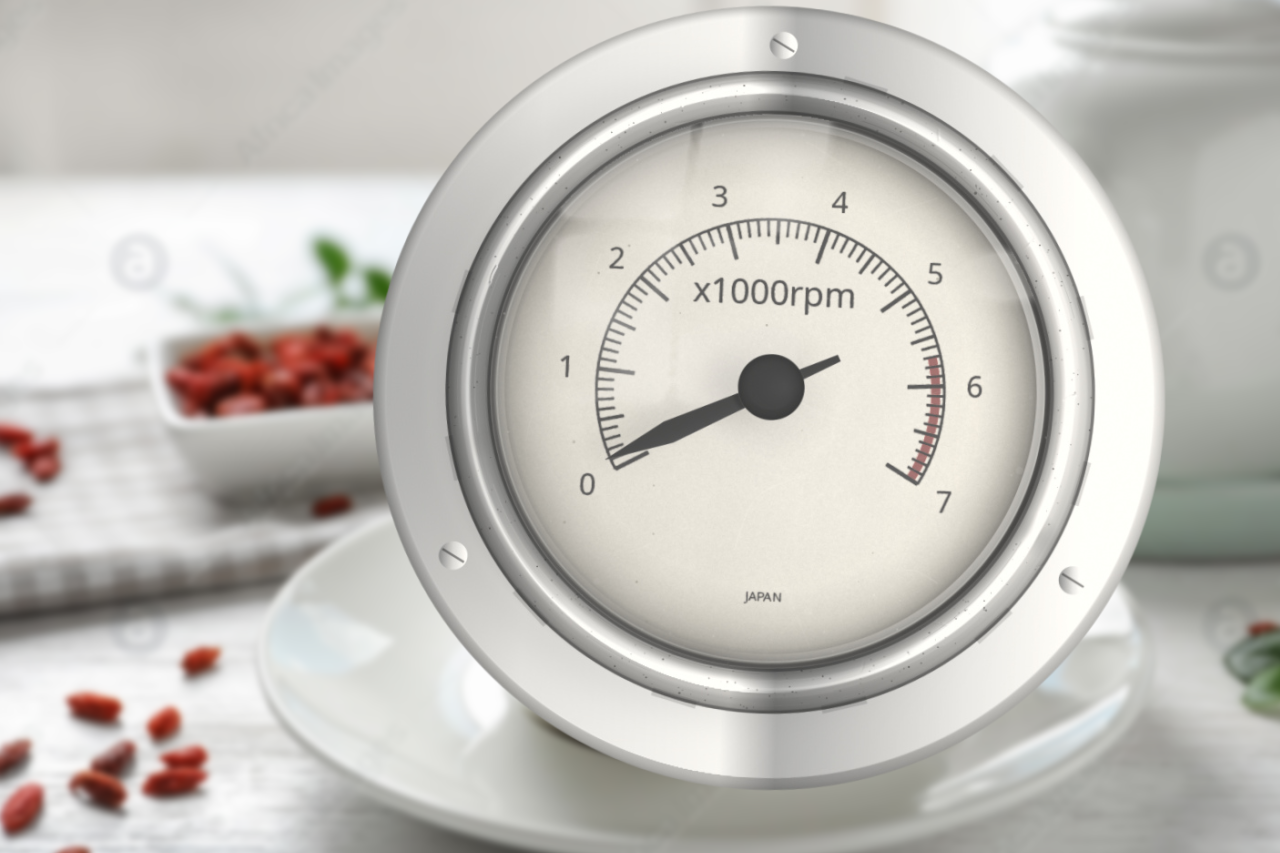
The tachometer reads 100; rpm
